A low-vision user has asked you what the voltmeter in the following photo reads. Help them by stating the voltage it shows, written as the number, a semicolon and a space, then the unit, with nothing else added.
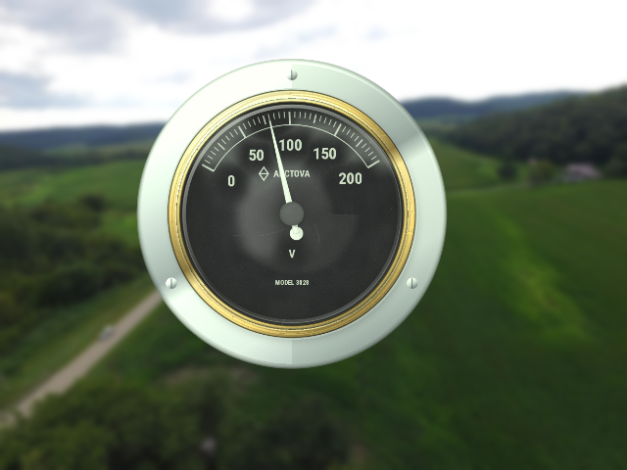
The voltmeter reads 80; V
